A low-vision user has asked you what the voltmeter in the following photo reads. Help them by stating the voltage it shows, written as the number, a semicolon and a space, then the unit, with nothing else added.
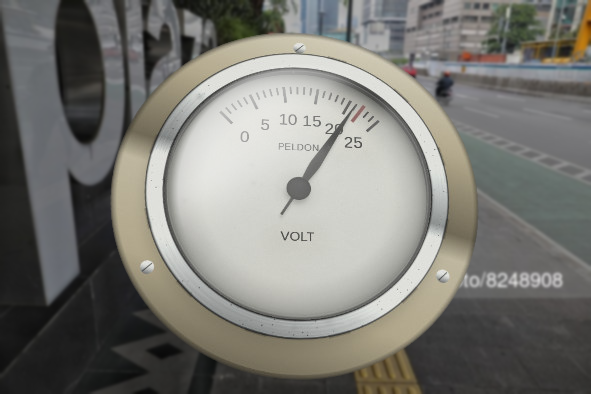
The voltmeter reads 21; V
